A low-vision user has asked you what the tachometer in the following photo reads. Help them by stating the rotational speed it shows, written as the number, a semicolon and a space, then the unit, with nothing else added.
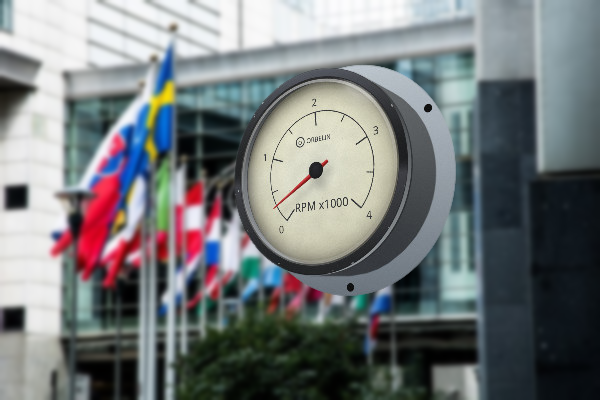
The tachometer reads 250; rpm
